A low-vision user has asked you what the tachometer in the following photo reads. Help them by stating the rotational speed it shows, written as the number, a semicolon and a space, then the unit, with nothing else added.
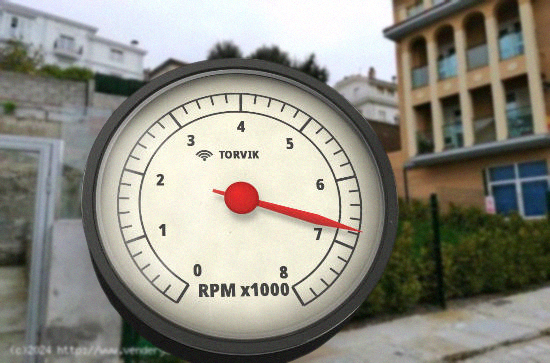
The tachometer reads 6800; rpm
